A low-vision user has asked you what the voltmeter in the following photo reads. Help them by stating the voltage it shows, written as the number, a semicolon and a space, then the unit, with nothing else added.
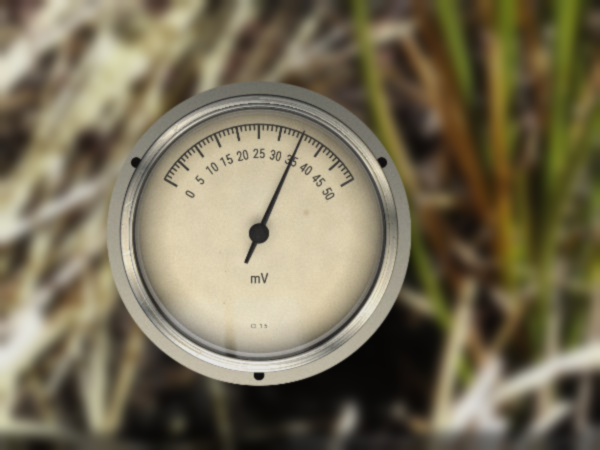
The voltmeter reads 35; mV
